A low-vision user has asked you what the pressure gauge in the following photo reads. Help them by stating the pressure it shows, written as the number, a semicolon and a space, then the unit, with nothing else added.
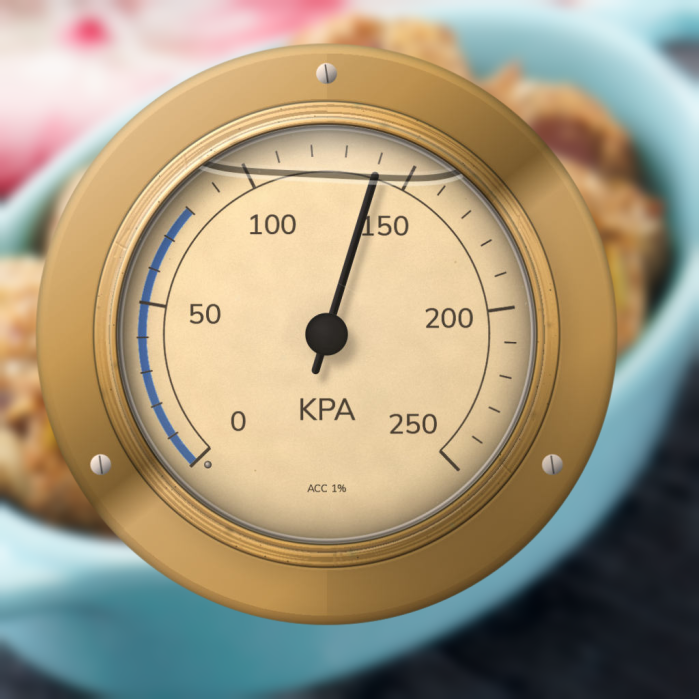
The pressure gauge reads 140; kPa
